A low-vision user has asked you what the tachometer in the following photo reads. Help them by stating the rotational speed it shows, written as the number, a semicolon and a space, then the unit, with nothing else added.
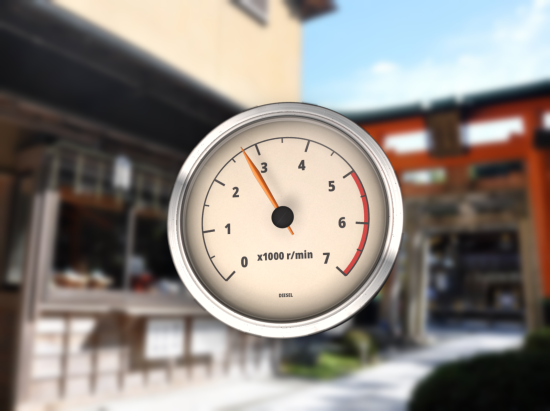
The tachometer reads 2750; rpm
